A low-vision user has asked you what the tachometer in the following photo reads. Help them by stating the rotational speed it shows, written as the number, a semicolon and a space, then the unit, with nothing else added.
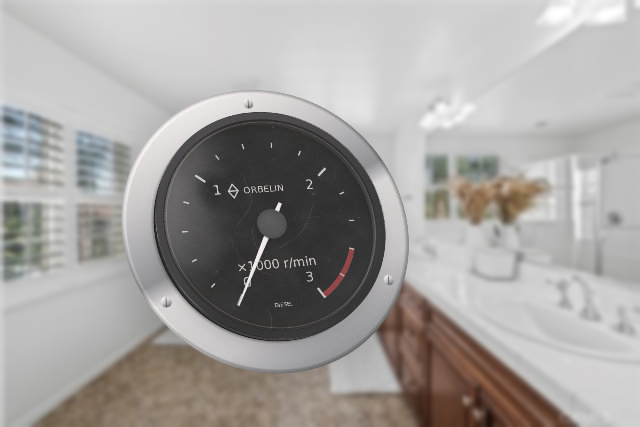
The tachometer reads 0; rpm
